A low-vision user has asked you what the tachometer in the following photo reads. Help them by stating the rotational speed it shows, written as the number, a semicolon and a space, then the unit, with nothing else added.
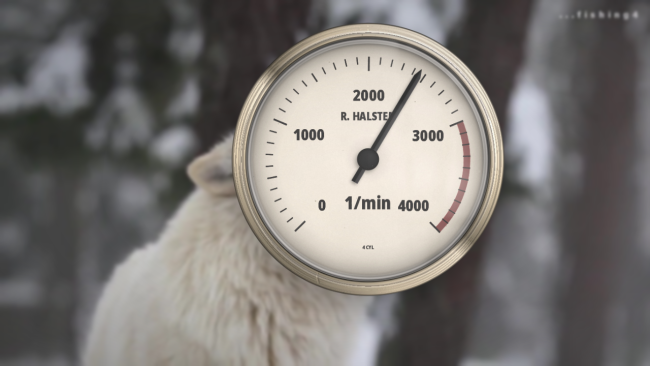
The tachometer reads 2450; rpm
